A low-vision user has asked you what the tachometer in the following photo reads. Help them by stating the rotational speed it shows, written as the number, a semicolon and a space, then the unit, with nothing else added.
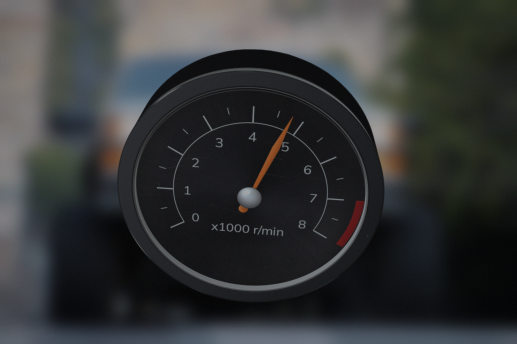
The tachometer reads 4750; rpm
